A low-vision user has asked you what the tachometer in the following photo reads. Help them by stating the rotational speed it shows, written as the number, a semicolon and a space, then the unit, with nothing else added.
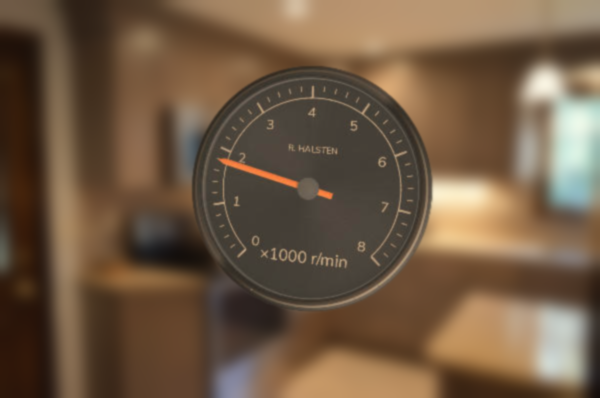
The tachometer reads 1800; rpm
